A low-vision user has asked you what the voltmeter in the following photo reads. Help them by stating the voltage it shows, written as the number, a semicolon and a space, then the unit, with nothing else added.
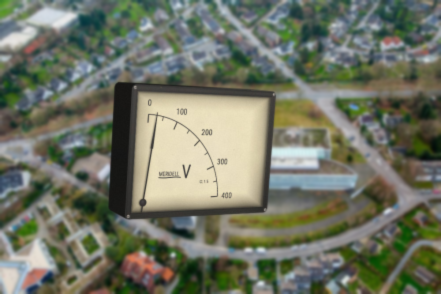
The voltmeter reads 25; V
